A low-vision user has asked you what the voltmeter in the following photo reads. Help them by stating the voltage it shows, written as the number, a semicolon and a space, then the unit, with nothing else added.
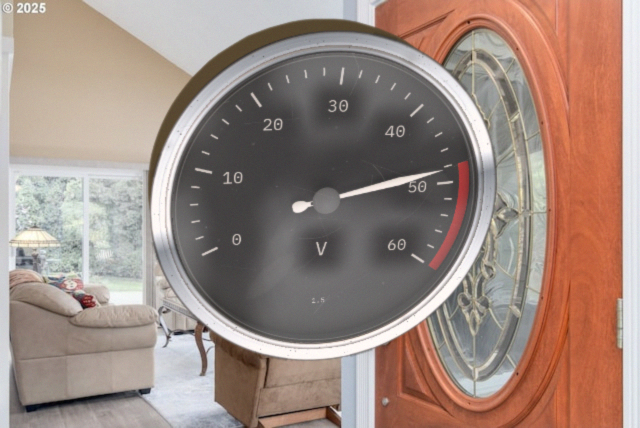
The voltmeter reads 48; V
